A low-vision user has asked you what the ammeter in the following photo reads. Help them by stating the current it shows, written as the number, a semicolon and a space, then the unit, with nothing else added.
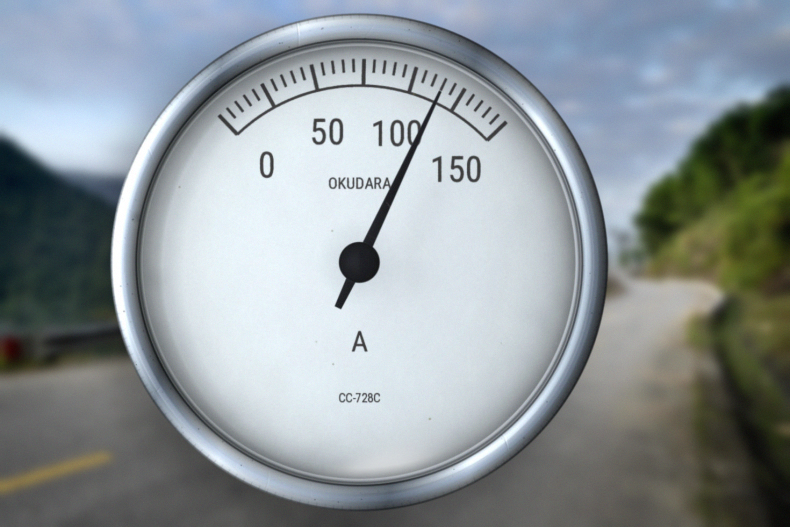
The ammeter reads 115; A
